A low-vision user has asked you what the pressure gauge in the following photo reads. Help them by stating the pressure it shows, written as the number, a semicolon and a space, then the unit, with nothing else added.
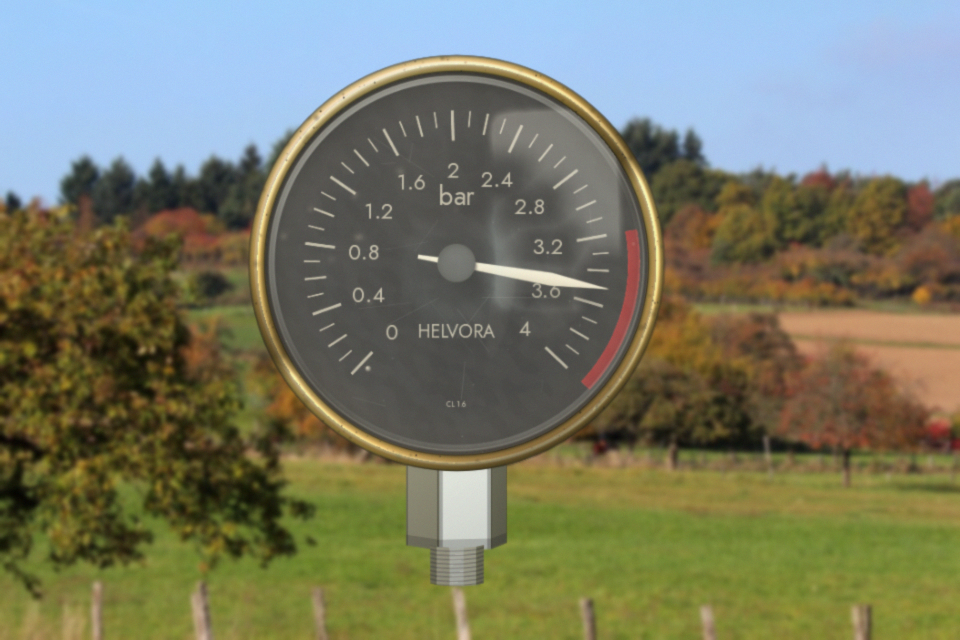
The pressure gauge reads 3.5; bar
